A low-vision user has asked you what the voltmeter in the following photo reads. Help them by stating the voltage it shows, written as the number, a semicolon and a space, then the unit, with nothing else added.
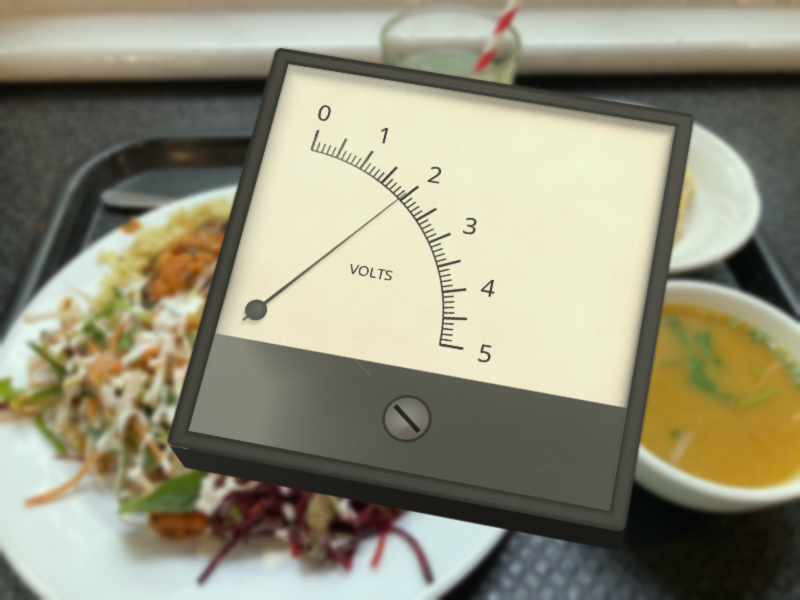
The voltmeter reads 2; V
